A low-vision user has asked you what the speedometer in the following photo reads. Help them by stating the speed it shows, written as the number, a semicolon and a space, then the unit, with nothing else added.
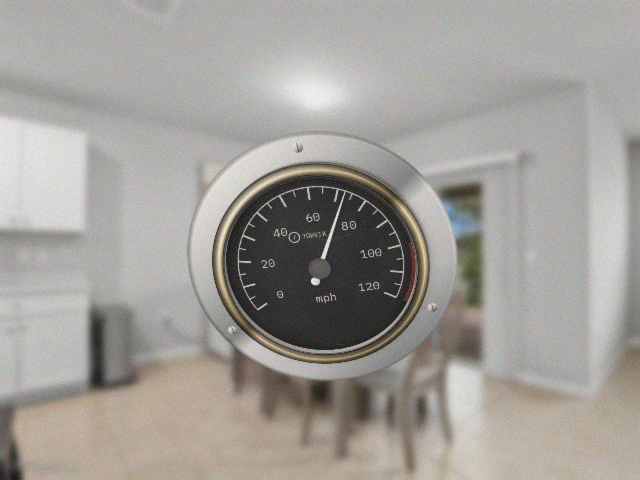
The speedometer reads 72.5; mph
